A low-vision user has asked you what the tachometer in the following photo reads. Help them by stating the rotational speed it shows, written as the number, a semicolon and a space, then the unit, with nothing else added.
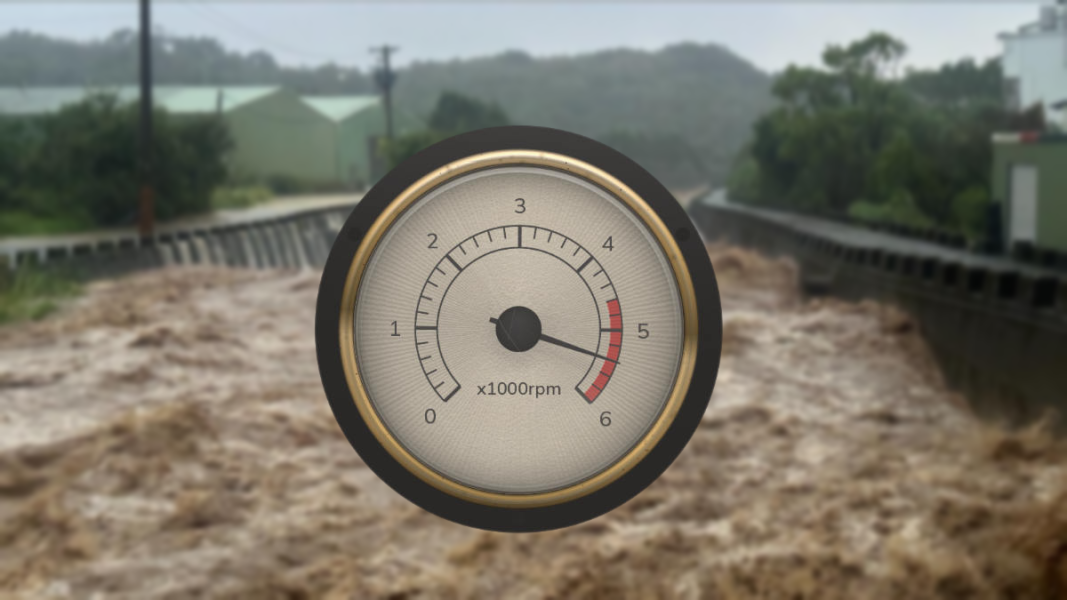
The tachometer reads 5400; rpm
